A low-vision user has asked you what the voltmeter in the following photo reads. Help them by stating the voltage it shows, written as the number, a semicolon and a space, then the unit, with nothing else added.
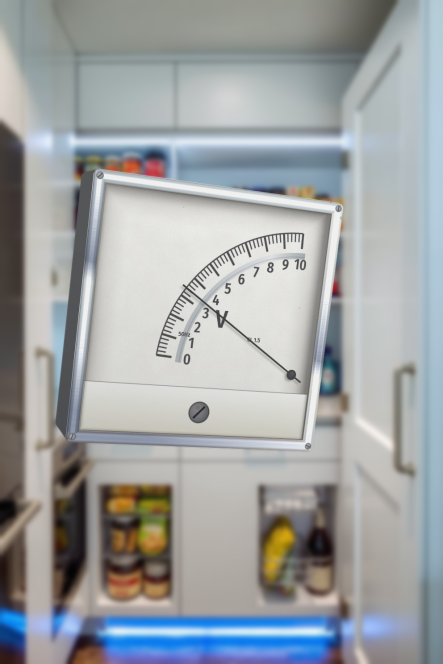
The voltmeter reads 3.4; V
